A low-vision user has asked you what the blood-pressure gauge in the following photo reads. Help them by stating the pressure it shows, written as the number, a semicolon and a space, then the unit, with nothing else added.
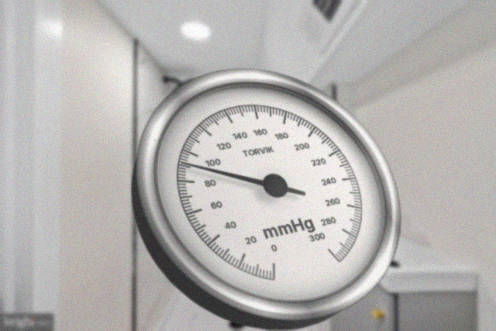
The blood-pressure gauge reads 90; mmHg
